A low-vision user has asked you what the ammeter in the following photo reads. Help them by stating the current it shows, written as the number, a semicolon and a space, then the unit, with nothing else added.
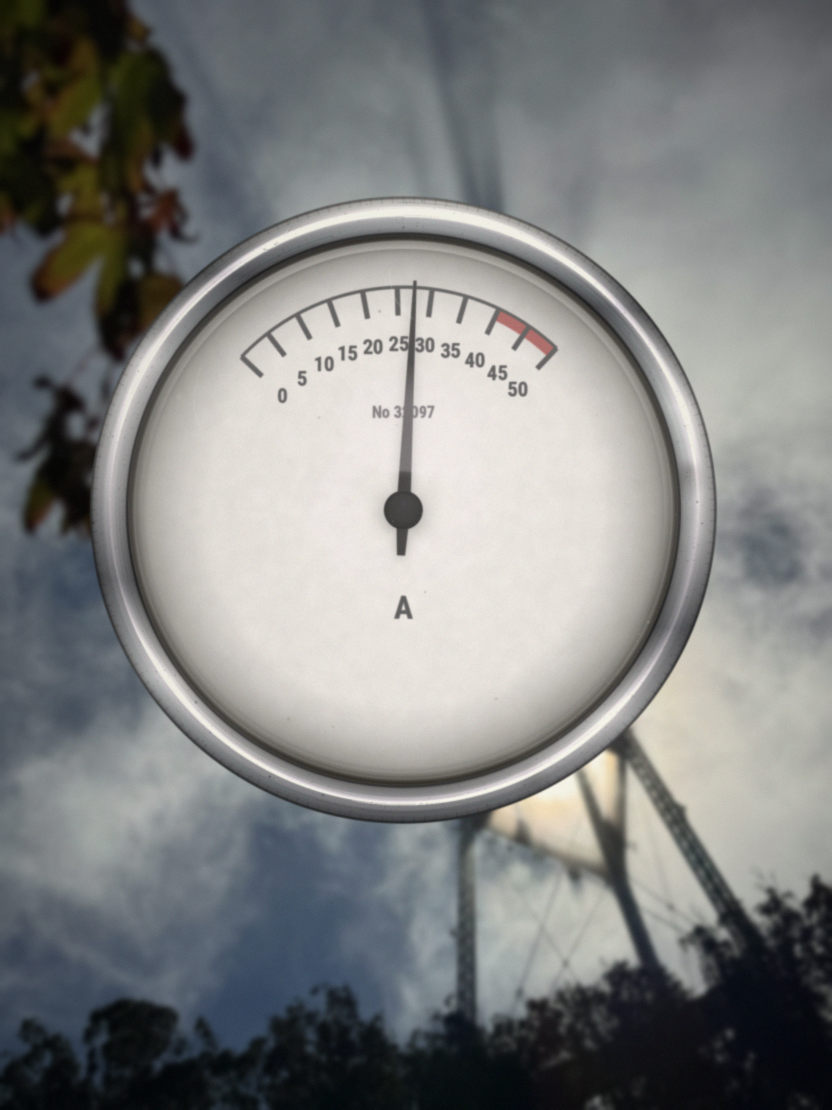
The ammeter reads 27.5; A
